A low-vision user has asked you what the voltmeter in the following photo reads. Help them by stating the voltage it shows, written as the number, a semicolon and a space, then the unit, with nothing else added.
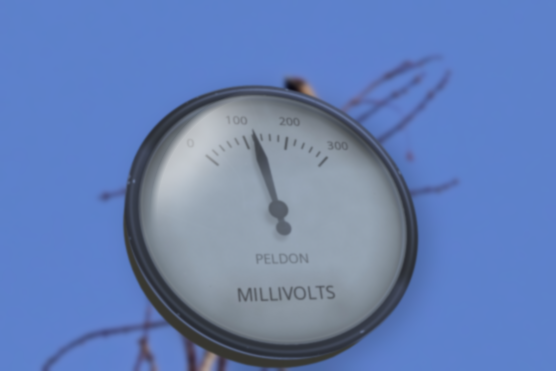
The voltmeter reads 120; mV
